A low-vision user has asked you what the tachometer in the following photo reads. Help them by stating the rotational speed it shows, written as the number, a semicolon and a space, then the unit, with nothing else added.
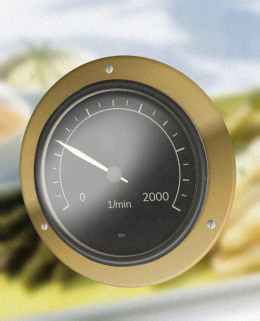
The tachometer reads 500; rpm
